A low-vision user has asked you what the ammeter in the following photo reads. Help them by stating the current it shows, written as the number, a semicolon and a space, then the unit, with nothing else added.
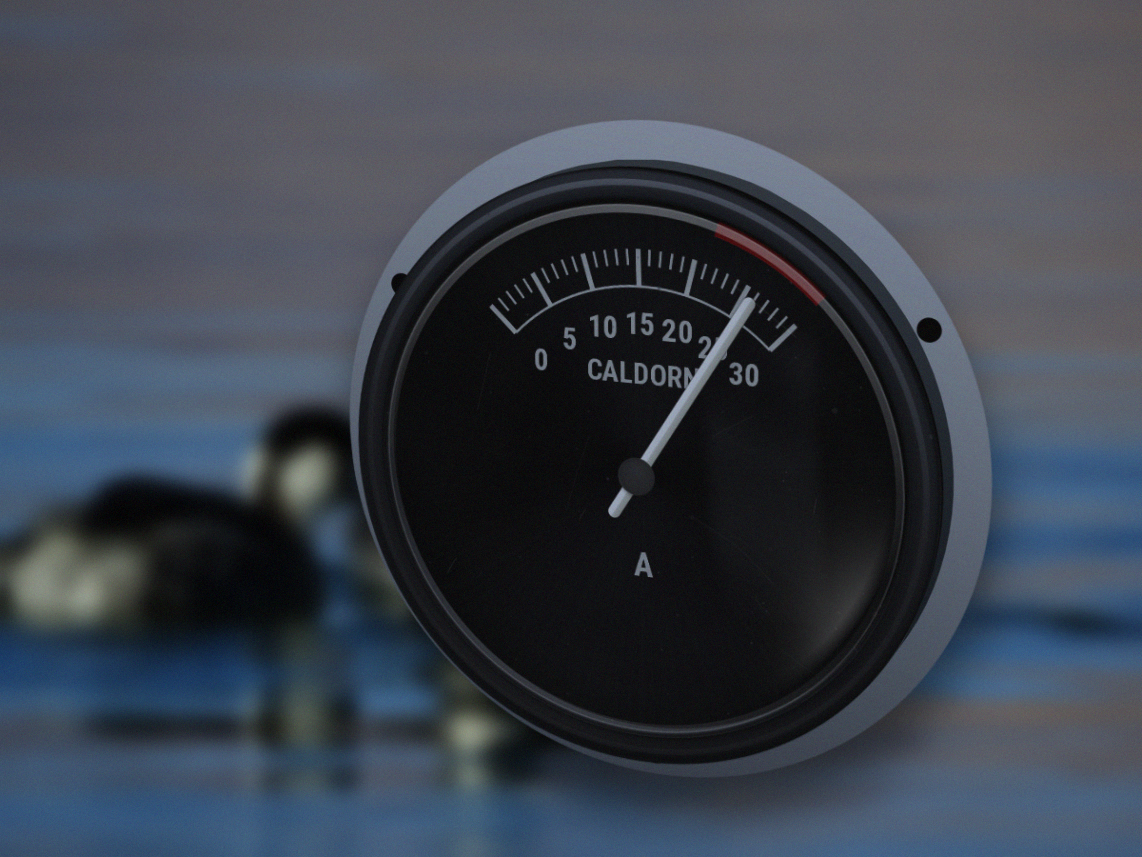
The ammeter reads 26; A
